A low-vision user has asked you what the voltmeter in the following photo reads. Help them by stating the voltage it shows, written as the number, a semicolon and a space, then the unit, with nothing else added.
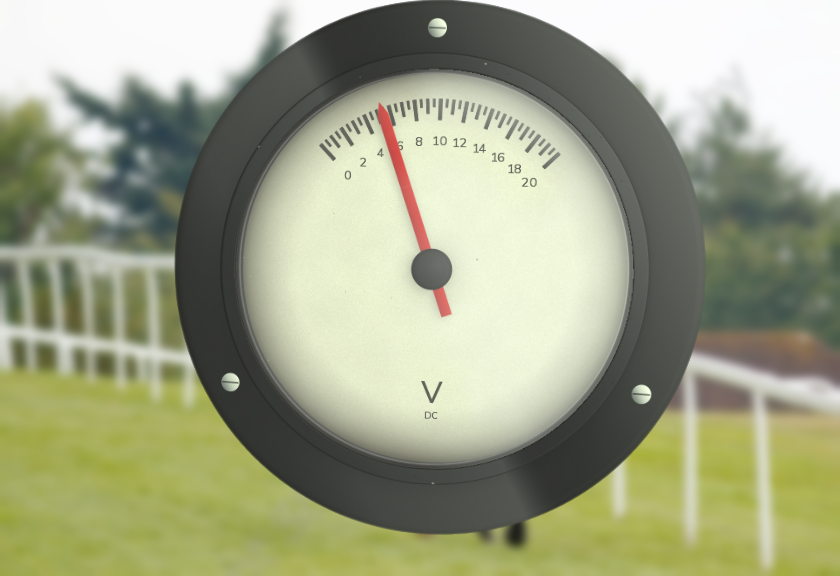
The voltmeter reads 5.5; V
